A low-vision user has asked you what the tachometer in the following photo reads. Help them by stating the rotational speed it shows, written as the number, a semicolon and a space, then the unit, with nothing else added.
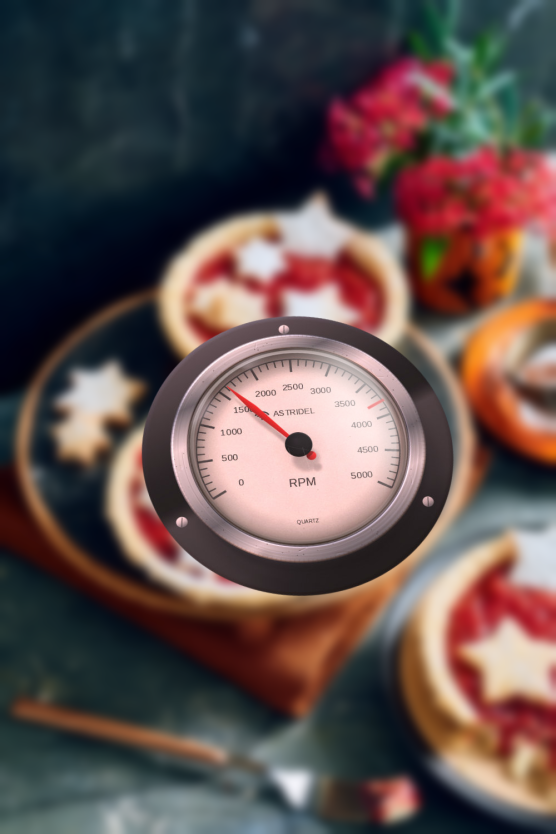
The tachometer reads 1600; rpm
